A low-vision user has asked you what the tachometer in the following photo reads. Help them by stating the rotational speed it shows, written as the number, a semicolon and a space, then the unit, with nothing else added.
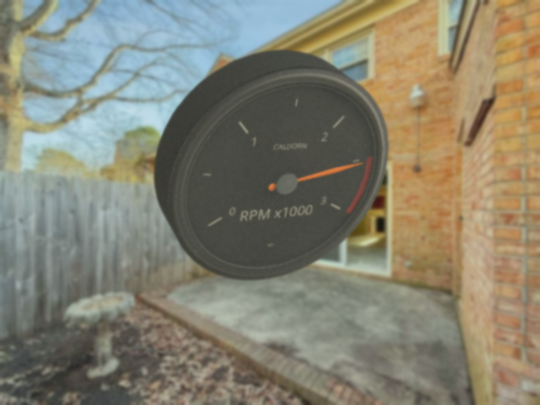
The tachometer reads 2500; rpm
